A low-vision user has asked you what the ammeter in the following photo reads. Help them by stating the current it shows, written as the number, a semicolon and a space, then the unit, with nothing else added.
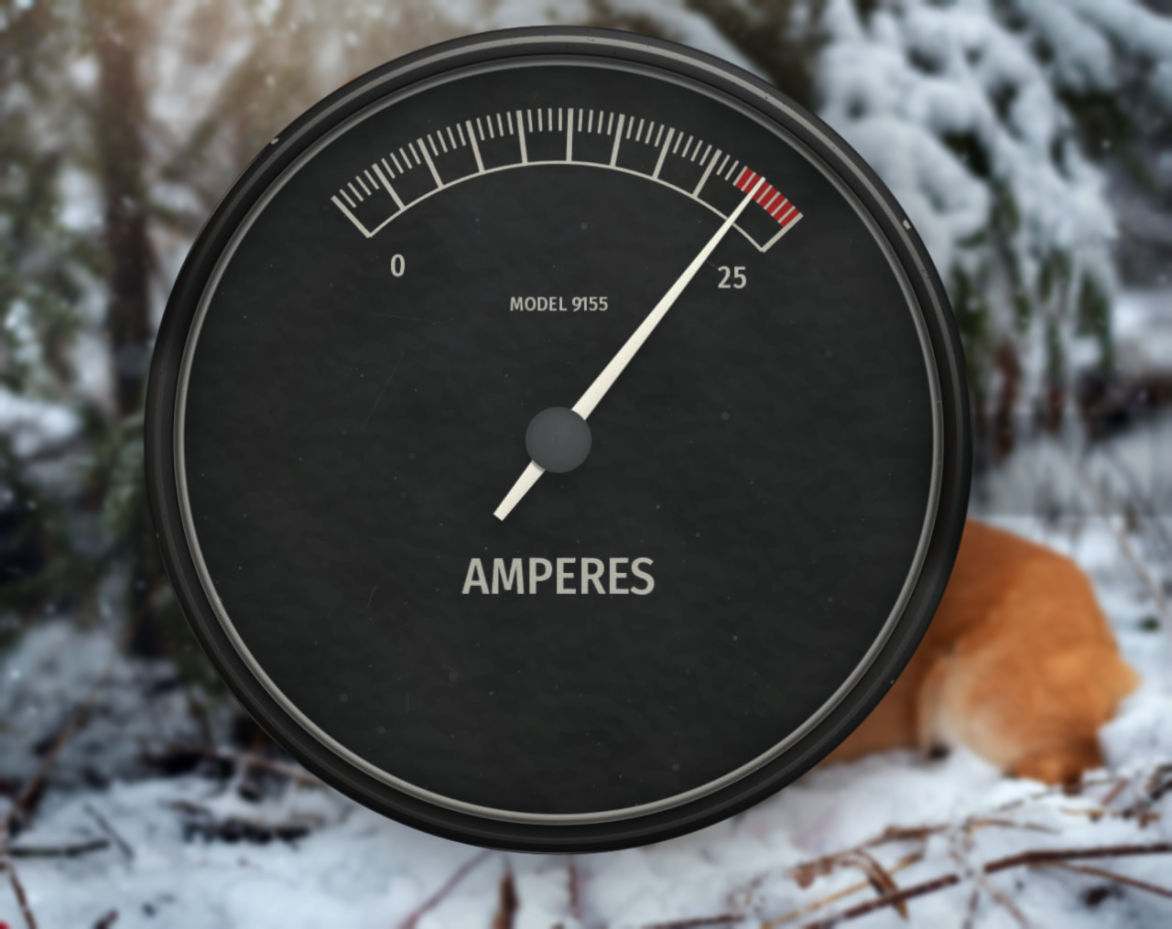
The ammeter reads 22.5; A
